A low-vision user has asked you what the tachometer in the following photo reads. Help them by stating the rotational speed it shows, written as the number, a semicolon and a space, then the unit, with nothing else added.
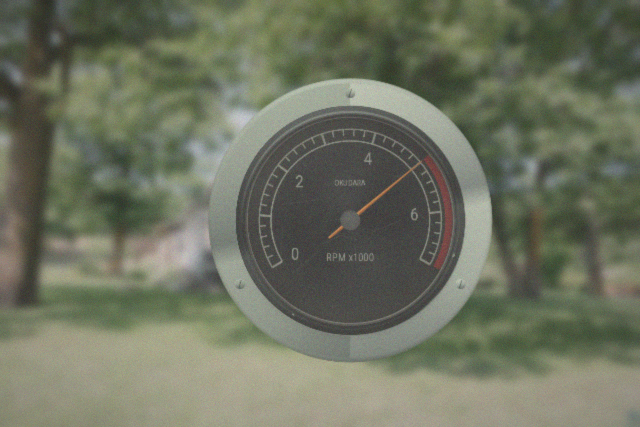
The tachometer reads 5000; rpm
